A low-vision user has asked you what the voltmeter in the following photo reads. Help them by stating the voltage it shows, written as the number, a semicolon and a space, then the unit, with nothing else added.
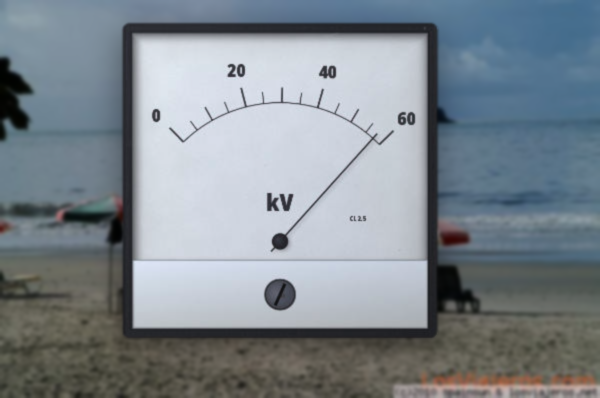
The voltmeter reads 57.5; kV
